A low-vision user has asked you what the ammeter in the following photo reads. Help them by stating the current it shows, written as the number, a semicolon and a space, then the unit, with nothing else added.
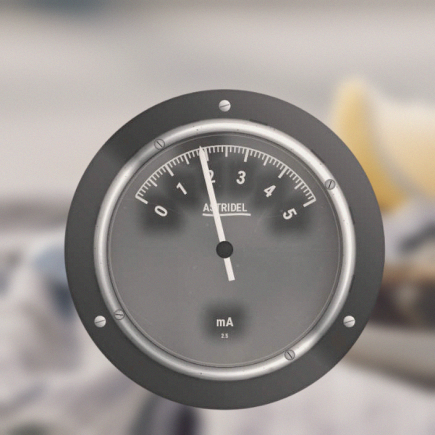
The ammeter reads 1.9; mA
